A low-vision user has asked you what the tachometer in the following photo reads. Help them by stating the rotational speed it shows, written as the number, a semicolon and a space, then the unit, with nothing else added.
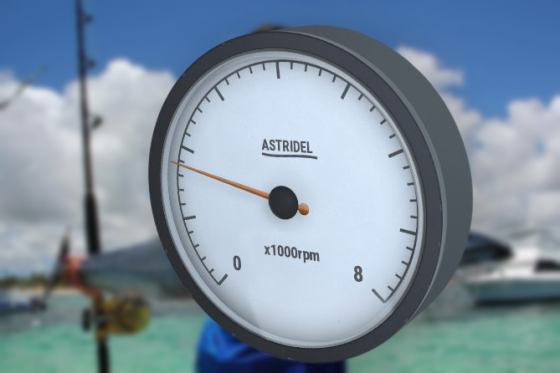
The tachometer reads 1800; rpm
